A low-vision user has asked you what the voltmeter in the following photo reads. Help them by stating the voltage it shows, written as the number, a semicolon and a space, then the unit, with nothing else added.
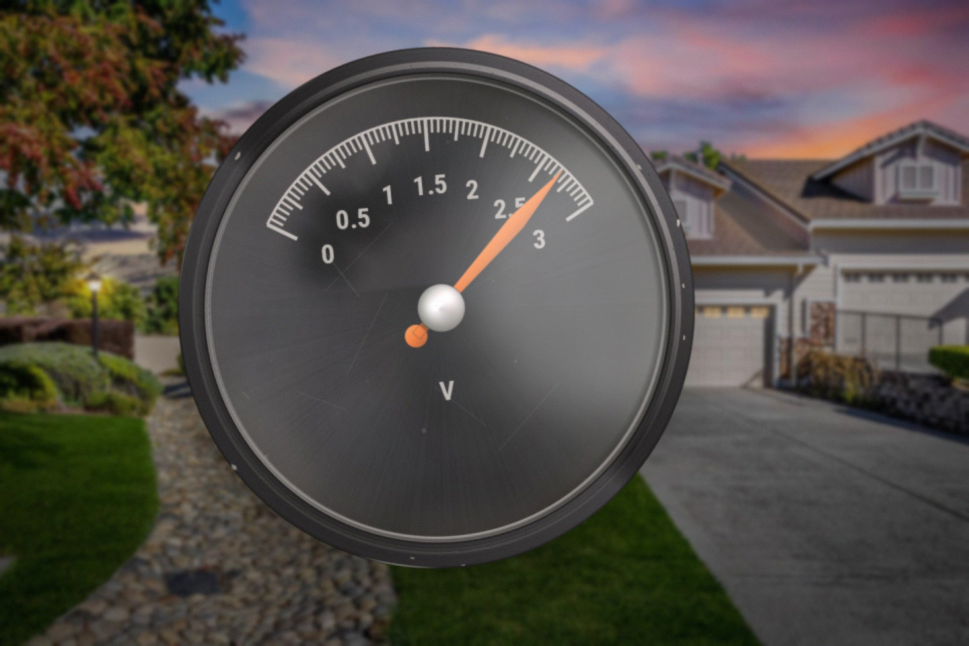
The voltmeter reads 2.65; V
